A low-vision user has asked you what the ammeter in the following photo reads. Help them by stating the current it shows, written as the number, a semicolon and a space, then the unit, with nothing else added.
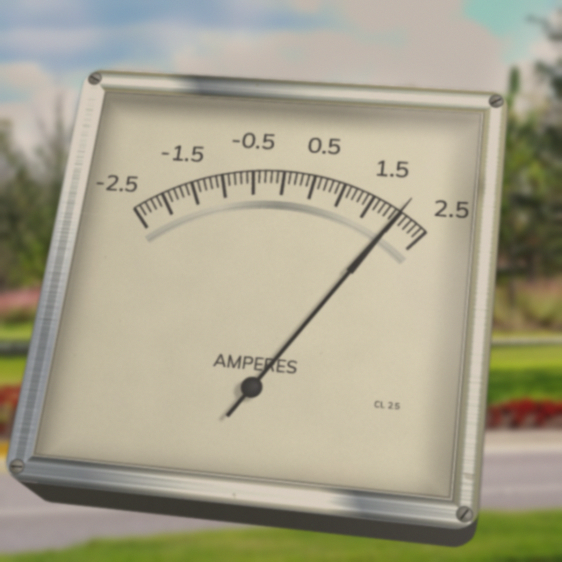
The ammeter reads 2; A
